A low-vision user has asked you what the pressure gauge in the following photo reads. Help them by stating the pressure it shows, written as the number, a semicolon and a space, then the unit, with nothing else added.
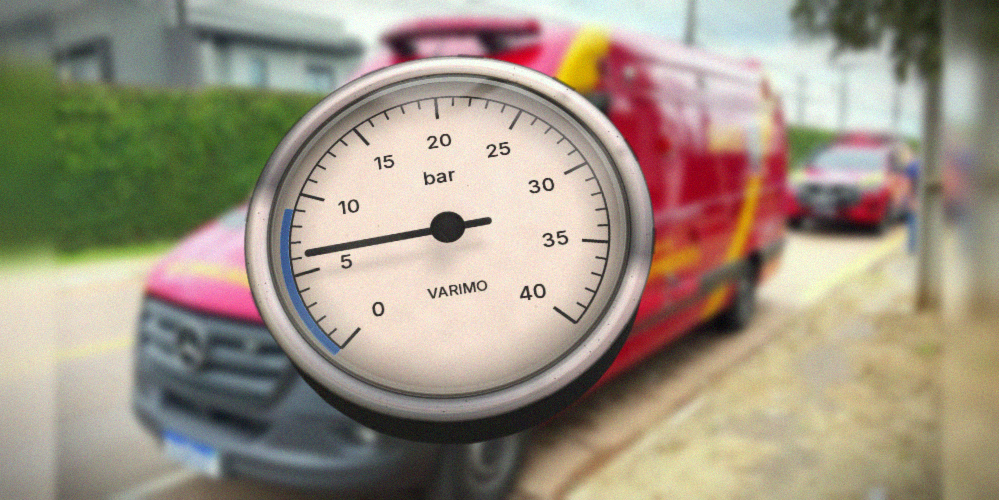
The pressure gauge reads 6; bar
